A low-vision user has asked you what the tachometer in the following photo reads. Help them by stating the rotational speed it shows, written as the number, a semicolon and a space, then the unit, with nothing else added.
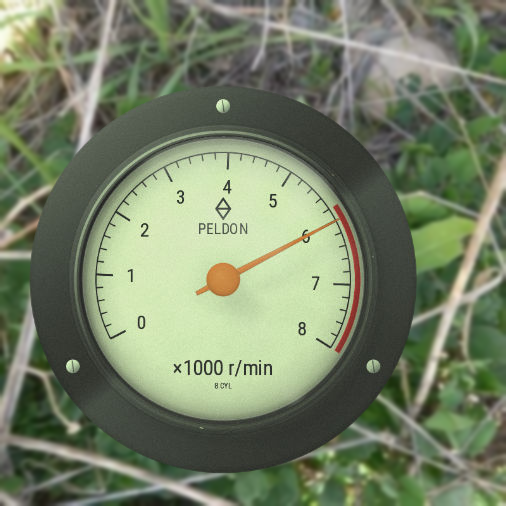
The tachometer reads 6000; rpm
